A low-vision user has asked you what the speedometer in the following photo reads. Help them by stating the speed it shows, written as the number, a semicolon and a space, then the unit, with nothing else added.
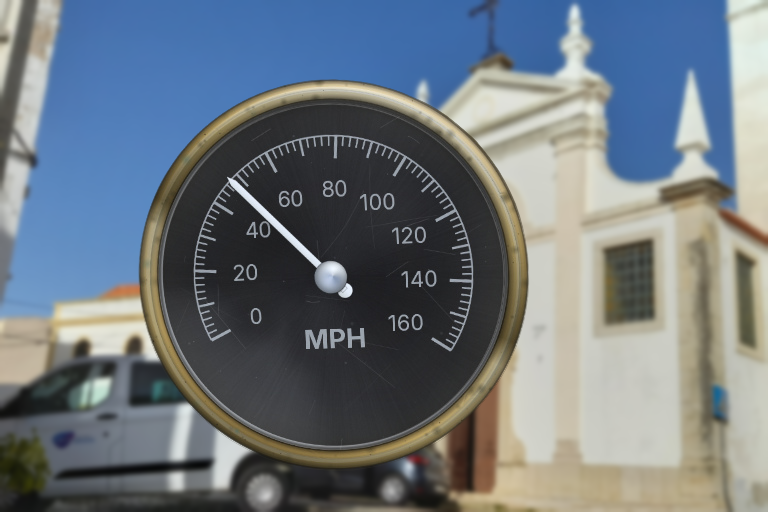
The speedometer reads 48; mph
